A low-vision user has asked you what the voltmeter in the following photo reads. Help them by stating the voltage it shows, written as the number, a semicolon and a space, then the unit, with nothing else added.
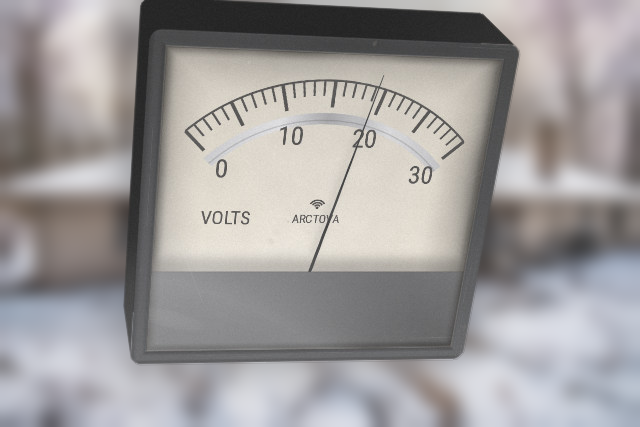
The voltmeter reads 19; V
